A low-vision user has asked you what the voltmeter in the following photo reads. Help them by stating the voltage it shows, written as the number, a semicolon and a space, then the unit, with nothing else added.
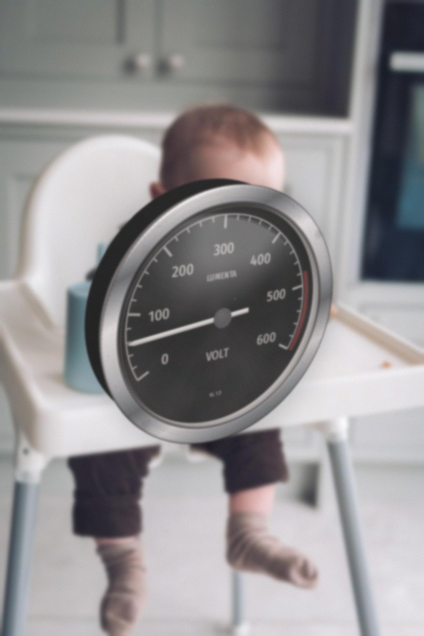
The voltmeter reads 60; V
